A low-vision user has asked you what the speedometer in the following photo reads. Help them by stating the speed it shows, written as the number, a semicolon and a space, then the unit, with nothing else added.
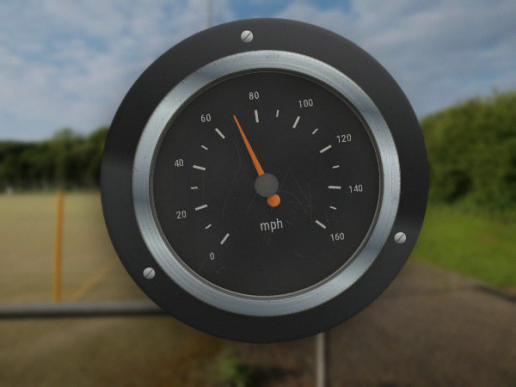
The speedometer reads 70; mph
